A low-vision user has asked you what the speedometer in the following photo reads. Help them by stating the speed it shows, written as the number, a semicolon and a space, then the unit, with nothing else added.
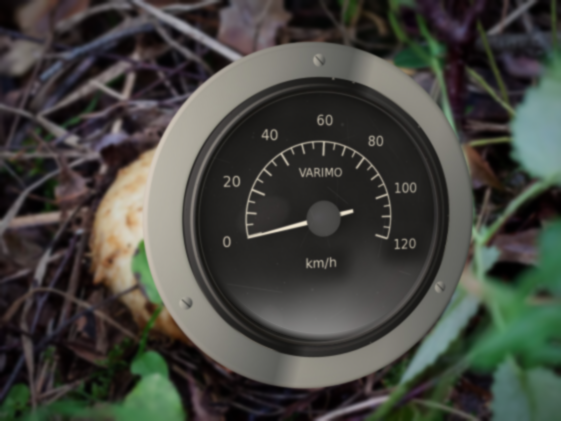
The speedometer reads 0; km/h
